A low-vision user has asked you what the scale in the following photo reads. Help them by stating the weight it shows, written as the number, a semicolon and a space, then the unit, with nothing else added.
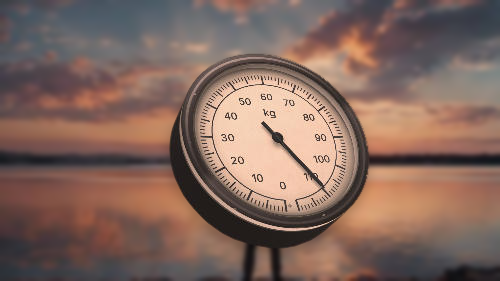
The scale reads 110; kg
